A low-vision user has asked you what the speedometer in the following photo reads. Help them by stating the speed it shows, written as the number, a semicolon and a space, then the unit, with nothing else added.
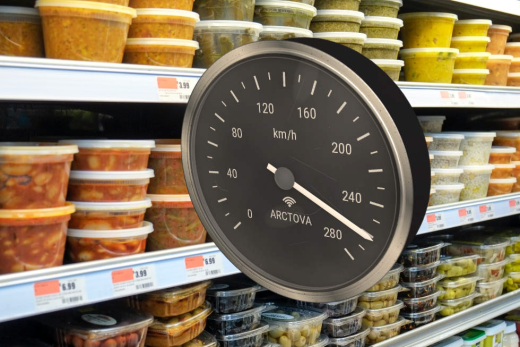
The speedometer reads 260; km/h
